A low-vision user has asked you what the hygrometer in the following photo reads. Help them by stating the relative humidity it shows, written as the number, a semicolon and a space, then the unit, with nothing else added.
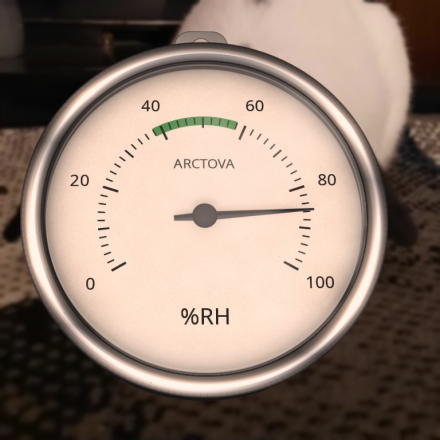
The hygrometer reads 86; %
